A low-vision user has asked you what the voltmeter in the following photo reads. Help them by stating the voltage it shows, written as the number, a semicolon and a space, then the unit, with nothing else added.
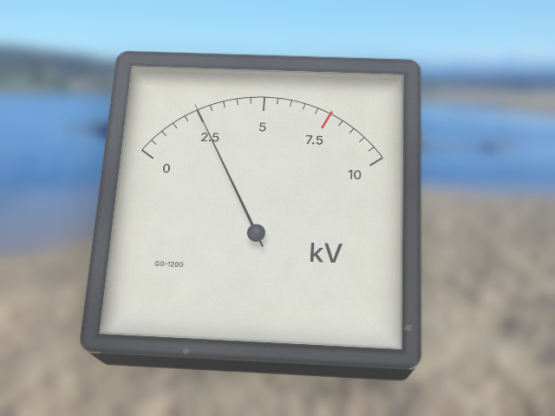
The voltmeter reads 2.5; kV
